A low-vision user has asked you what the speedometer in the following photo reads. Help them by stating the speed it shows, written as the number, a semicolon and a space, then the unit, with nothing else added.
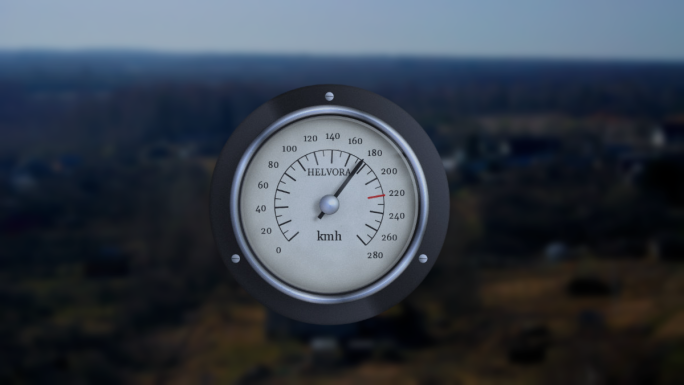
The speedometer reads 175; km/h
